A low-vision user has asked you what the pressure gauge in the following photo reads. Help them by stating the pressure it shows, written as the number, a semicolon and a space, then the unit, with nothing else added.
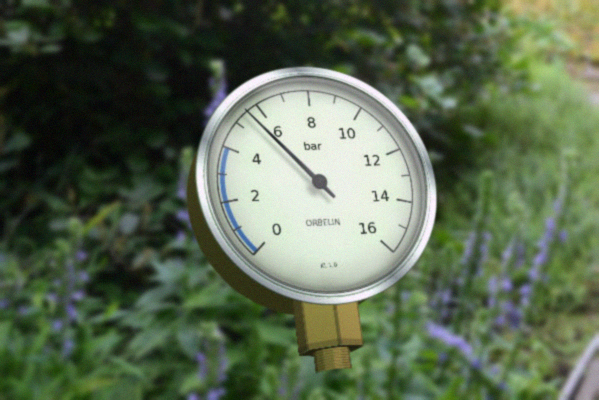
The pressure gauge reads 5.5; bar
